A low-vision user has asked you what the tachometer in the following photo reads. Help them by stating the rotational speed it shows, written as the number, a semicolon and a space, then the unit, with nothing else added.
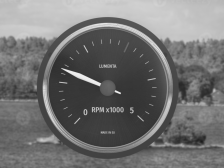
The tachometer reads 1300; rpm
